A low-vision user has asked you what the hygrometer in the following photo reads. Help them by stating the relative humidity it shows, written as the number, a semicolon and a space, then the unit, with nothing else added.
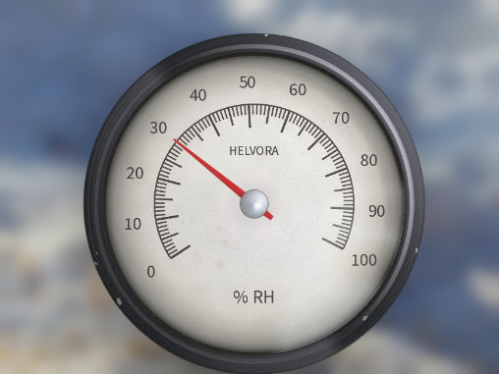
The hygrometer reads 30; %
